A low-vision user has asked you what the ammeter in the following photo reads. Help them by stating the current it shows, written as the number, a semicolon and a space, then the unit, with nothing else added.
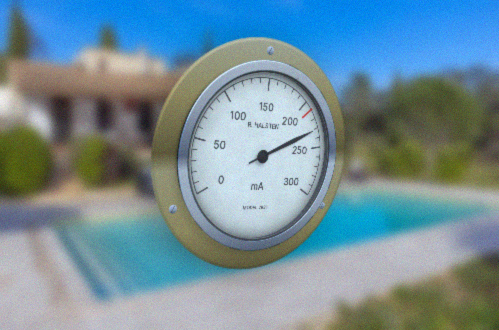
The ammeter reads 230; mA
